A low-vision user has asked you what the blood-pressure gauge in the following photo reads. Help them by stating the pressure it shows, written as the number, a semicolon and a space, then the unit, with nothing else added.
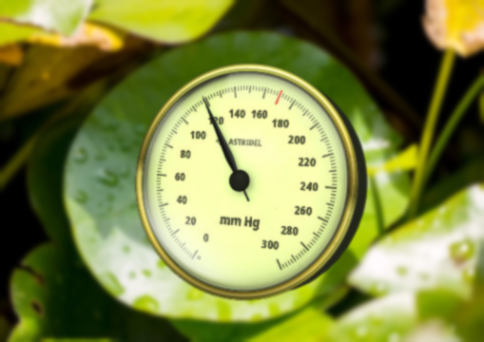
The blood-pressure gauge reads 120; mmHg
